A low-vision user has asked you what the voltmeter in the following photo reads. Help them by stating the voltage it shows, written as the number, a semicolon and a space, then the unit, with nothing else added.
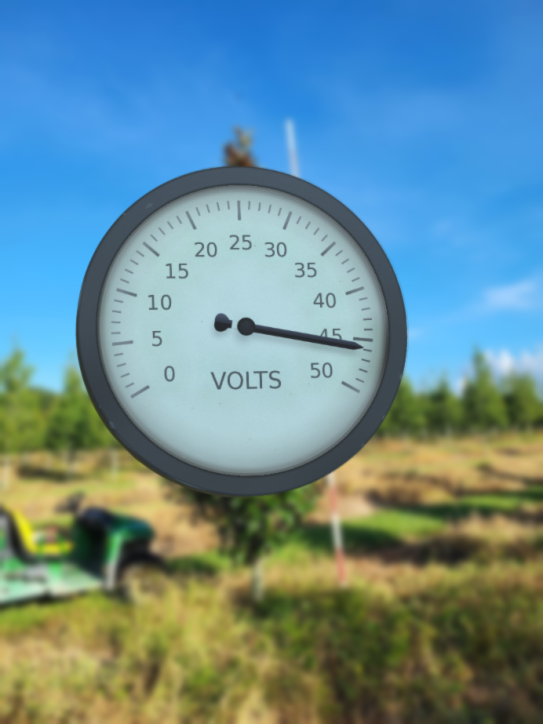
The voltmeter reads 46; V
